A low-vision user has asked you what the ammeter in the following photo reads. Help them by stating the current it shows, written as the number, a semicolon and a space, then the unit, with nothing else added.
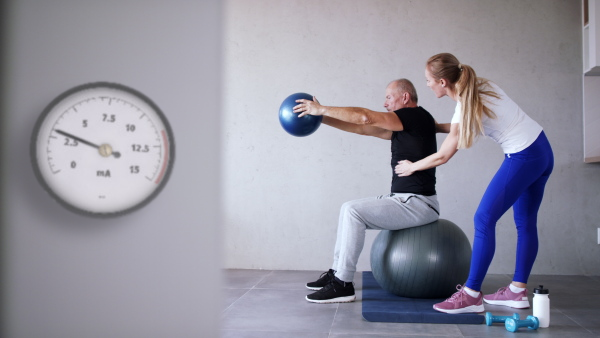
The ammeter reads 3; mA
